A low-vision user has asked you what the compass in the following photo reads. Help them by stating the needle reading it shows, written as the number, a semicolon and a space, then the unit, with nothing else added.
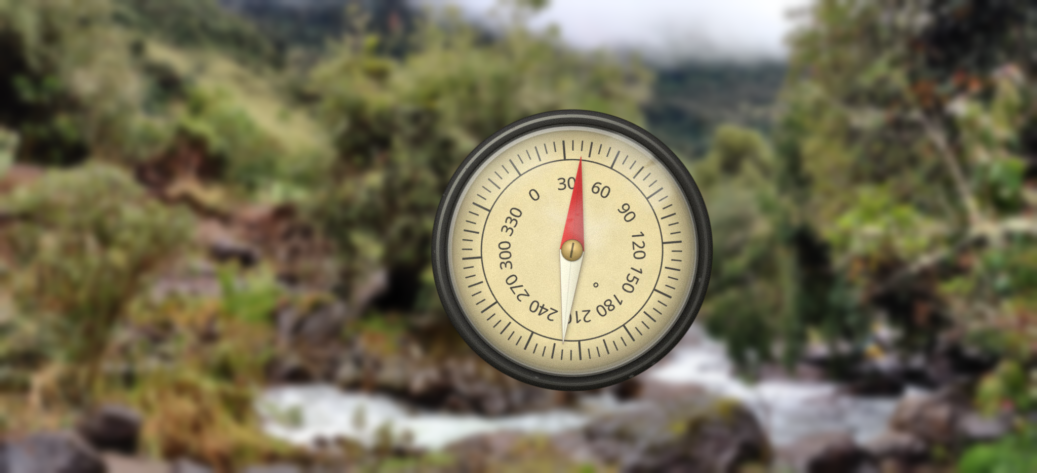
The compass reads 40; °
